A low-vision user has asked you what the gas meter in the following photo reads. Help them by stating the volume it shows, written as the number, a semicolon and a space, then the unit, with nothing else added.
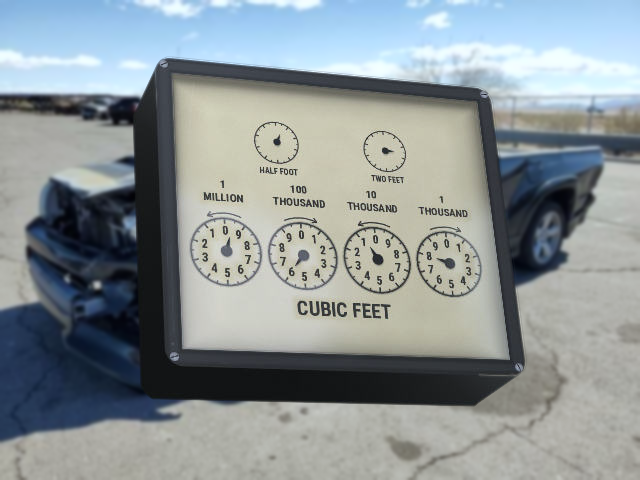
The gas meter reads 960800; ft³
